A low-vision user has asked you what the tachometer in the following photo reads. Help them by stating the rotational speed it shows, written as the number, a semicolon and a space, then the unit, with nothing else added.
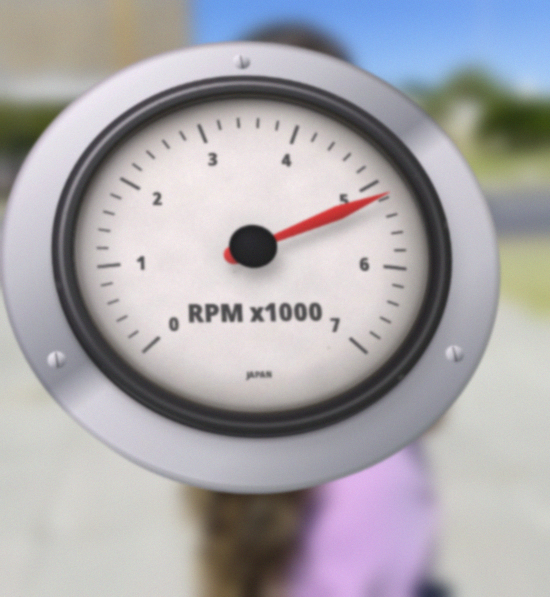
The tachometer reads 5200; rpm
